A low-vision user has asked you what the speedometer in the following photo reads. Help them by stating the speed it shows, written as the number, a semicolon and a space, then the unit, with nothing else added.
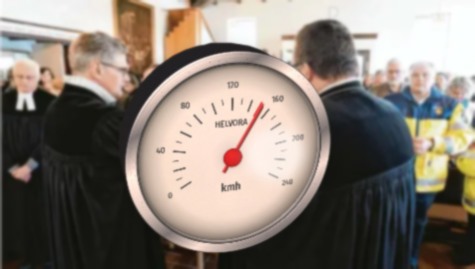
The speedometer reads 150; km/h
